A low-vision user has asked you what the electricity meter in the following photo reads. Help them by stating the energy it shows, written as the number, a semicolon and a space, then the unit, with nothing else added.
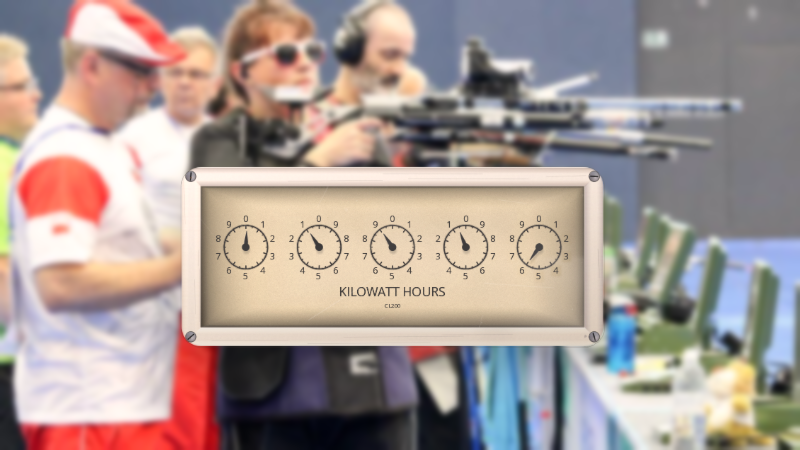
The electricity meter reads 906; kWh
